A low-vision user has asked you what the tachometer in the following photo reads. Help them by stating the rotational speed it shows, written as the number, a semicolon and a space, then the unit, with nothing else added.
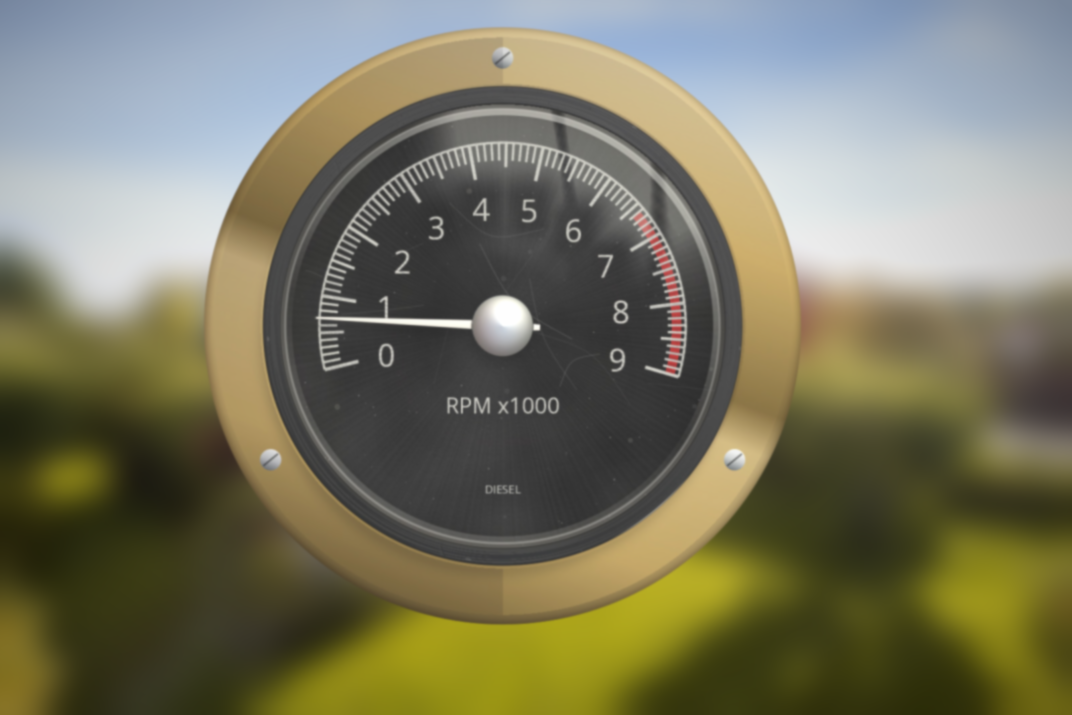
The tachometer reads 700; rpm
